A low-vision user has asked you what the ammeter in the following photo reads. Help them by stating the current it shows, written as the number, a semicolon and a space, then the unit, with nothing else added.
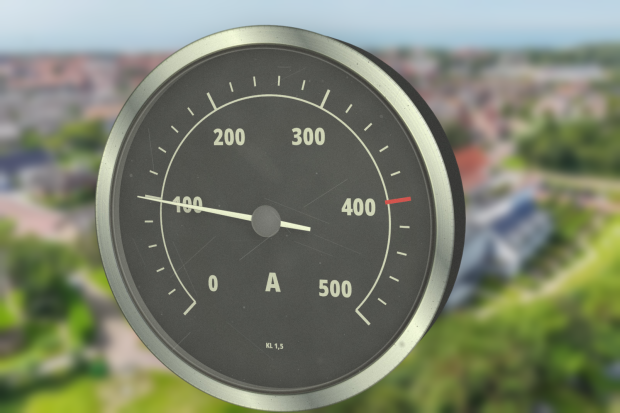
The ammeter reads 100; A
